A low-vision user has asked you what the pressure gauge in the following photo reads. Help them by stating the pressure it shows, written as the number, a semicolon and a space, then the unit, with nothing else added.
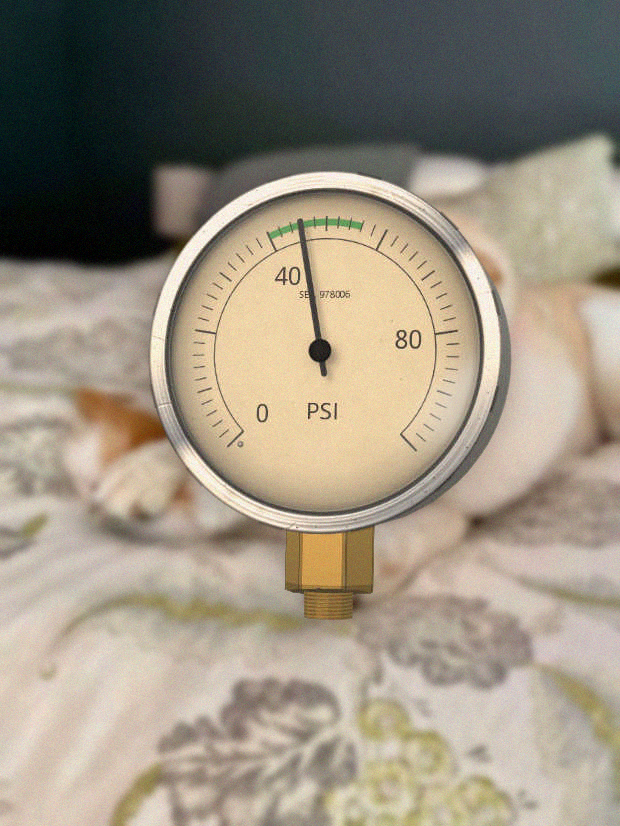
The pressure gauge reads 46; psi
